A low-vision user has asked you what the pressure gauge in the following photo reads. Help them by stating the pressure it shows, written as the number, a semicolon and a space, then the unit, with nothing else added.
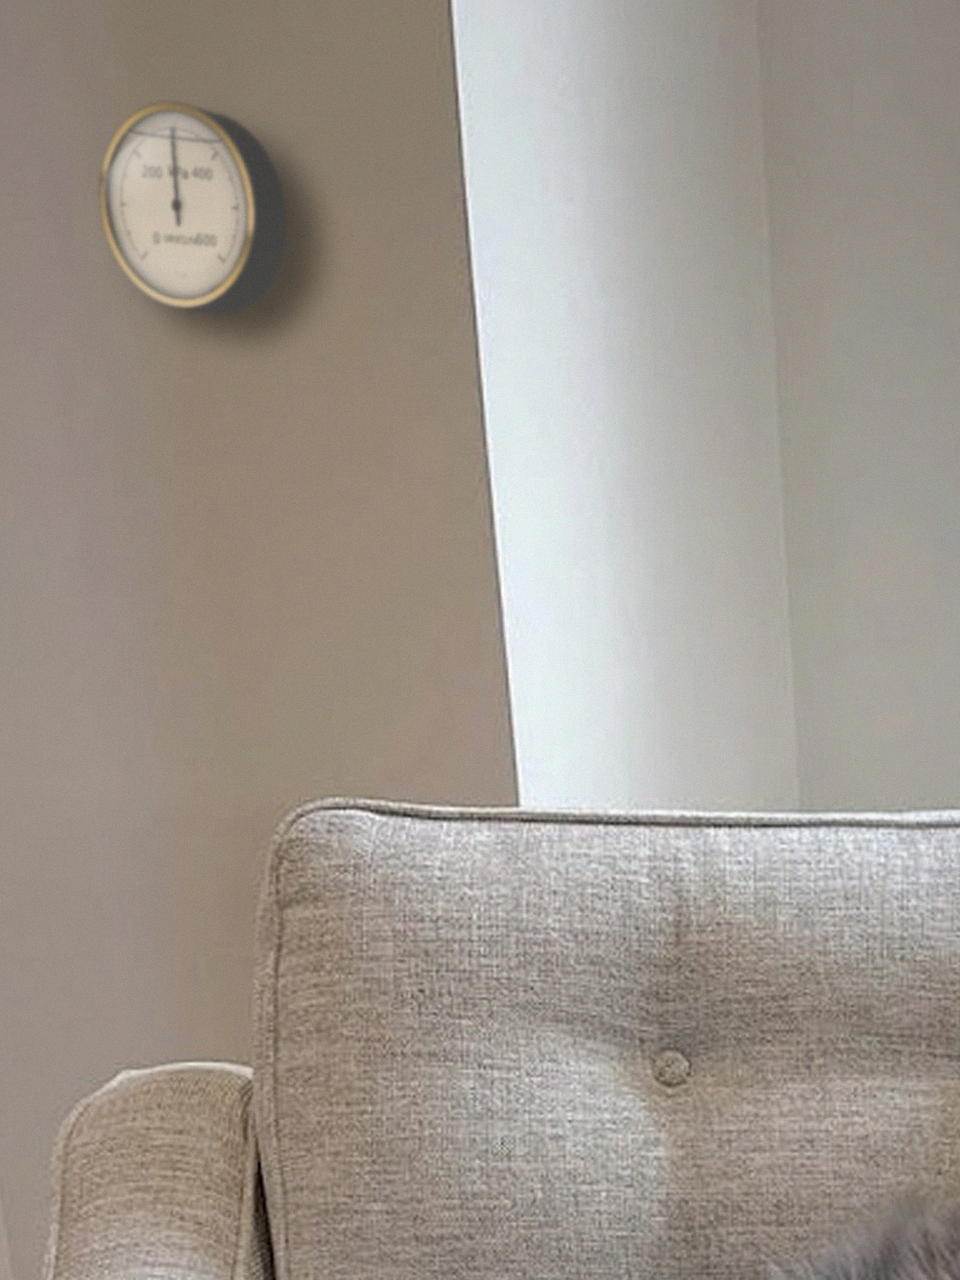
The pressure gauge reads 300; kPa
